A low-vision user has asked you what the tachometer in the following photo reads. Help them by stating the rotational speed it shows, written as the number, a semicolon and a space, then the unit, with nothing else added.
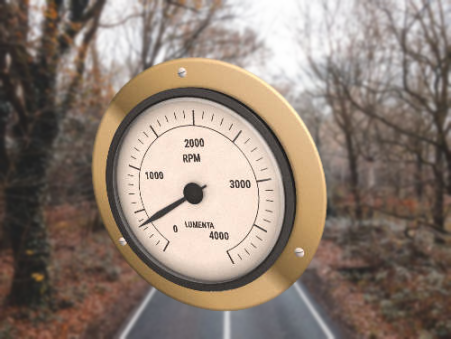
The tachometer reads 350; rpm
